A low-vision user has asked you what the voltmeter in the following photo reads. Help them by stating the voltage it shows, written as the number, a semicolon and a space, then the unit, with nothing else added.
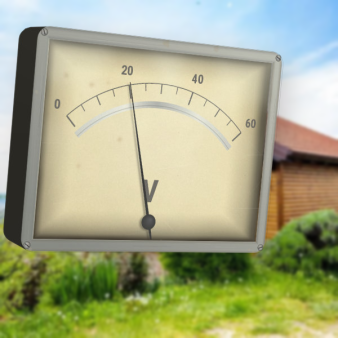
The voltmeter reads 20; V
